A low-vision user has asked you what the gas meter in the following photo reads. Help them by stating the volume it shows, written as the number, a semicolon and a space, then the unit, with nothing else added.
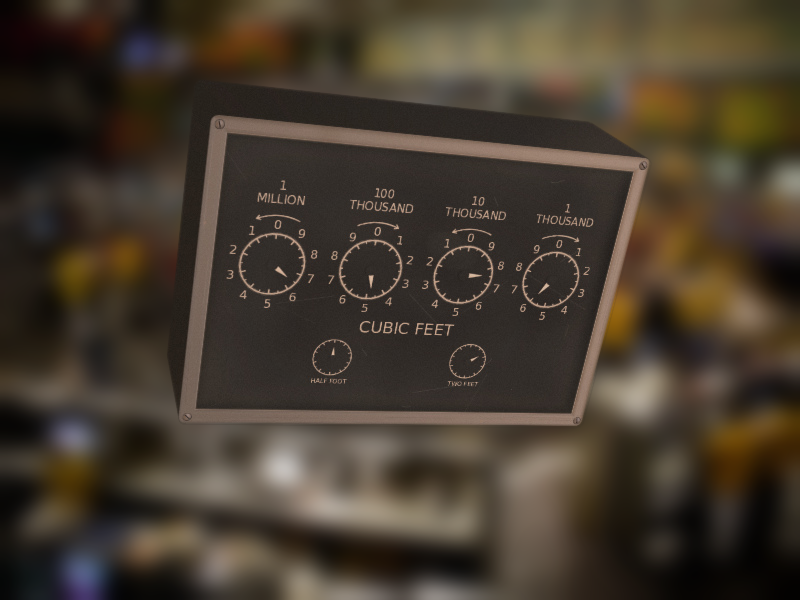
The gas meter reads 647600; ft³
